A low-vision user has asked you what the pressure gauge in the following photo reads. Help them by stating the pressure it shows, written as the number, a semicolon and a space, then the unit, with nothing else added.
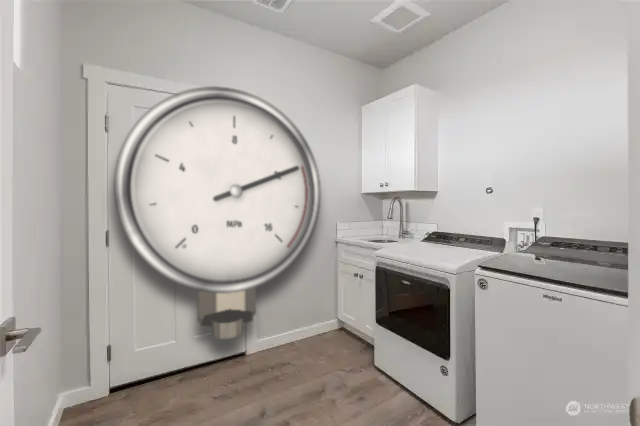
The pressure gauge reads 12; MPa
